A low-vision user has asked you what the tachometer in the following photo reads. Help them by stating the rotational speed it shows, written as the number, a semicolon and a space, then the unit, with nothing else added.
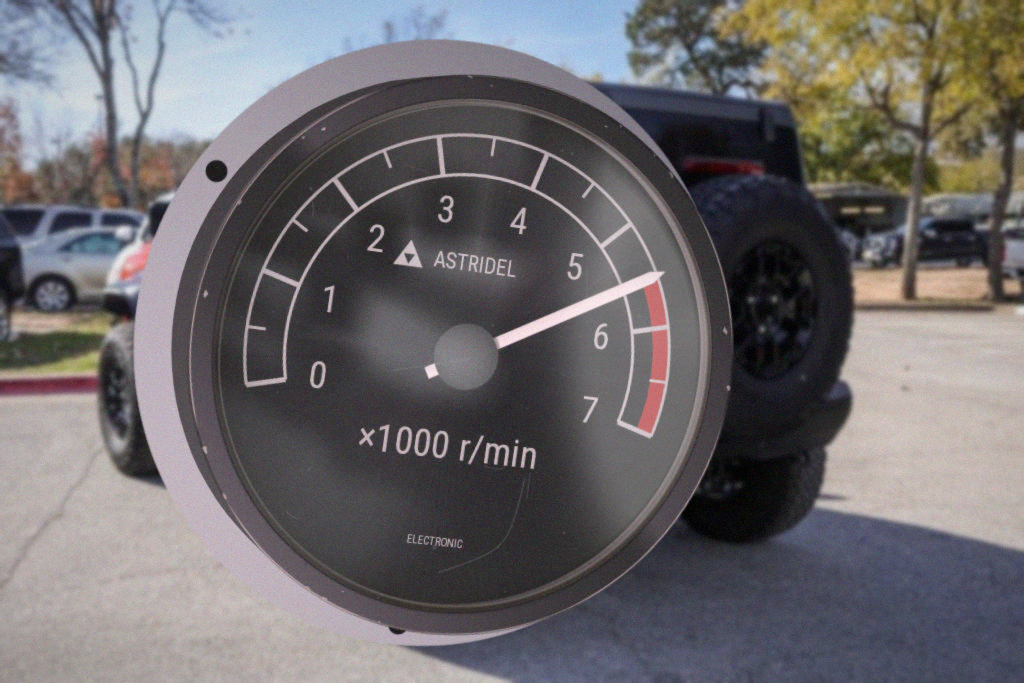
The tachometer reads 5500; rpm
